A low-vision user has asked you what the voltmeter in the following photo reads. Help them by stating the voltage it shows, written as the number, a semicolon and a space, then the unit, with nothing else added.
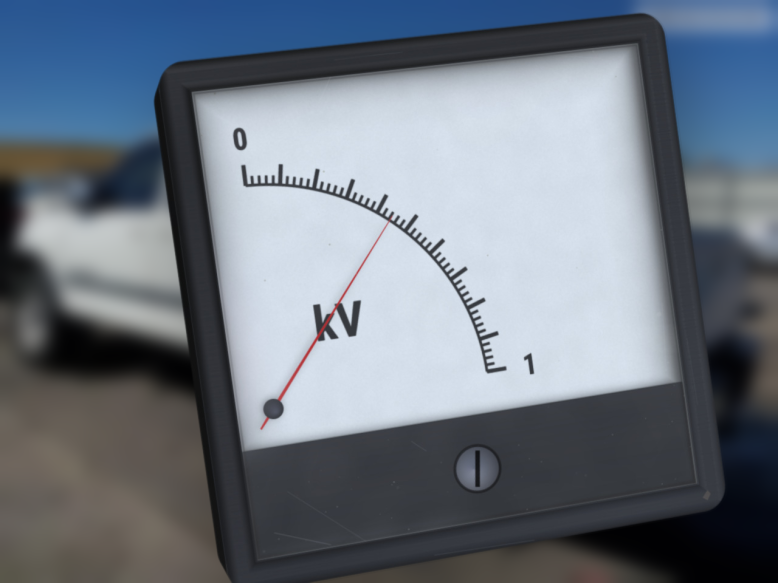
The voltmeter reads 0.44; kV
